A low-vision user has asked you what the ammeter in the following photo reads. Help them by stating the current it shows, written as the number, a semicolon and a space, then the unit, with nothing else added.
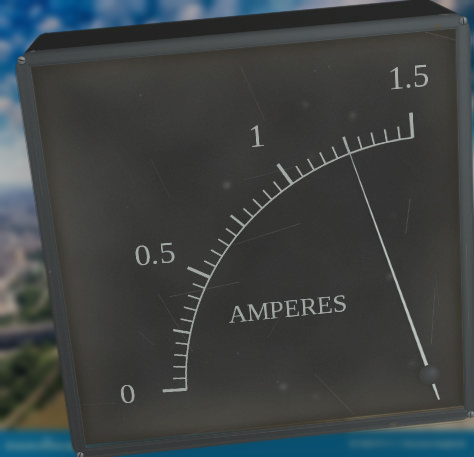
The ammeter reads 1.25; A
